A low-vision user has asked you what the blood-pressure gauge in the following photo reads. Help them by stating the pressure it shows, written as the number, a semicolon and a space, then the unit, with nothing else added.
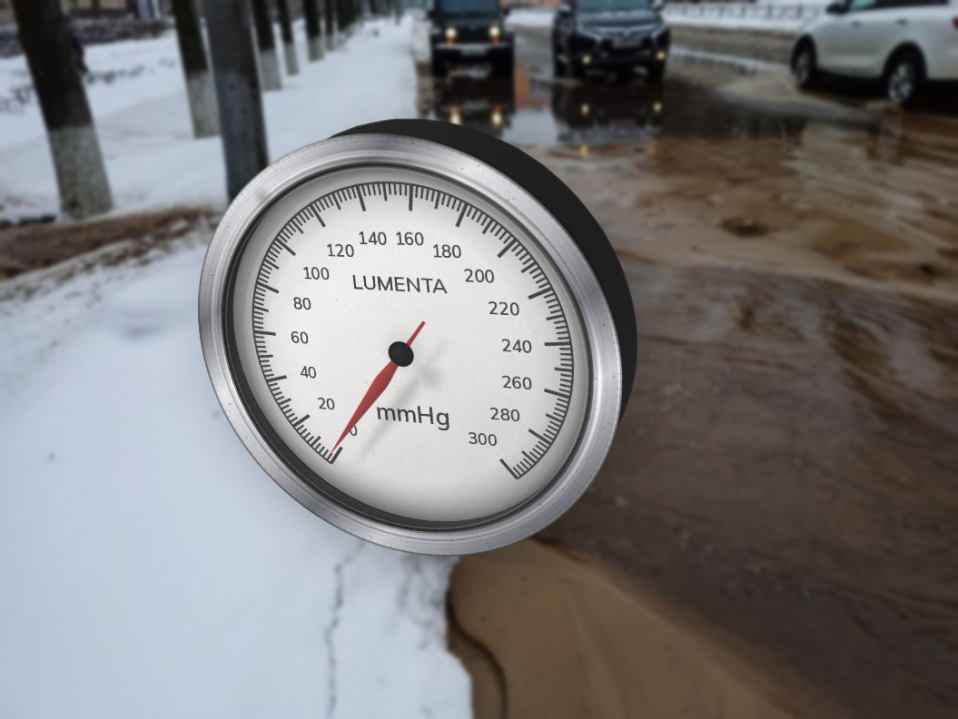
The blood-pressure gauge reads 2; mmHg
